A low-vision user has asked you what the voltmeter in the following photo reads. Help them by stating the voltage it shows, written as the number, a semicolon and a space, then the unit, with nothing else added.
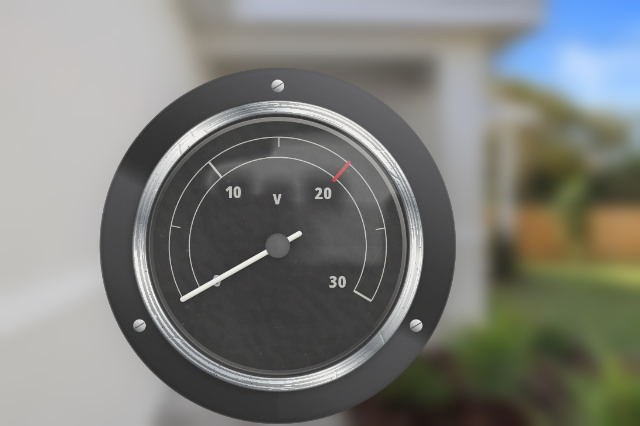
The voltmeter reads 0; V
